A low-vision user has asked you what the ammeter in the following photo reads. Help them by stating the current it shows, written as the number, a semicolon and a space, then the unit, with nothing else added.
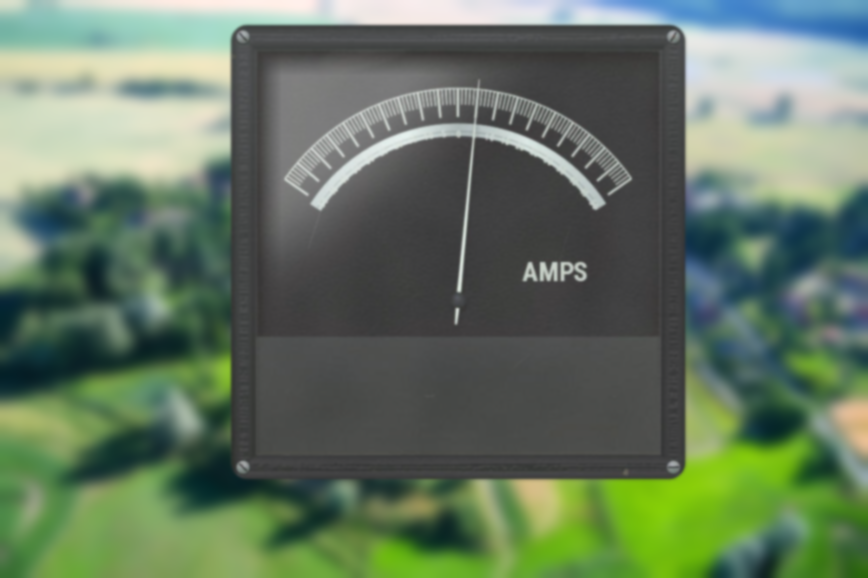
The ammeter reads 5; A
